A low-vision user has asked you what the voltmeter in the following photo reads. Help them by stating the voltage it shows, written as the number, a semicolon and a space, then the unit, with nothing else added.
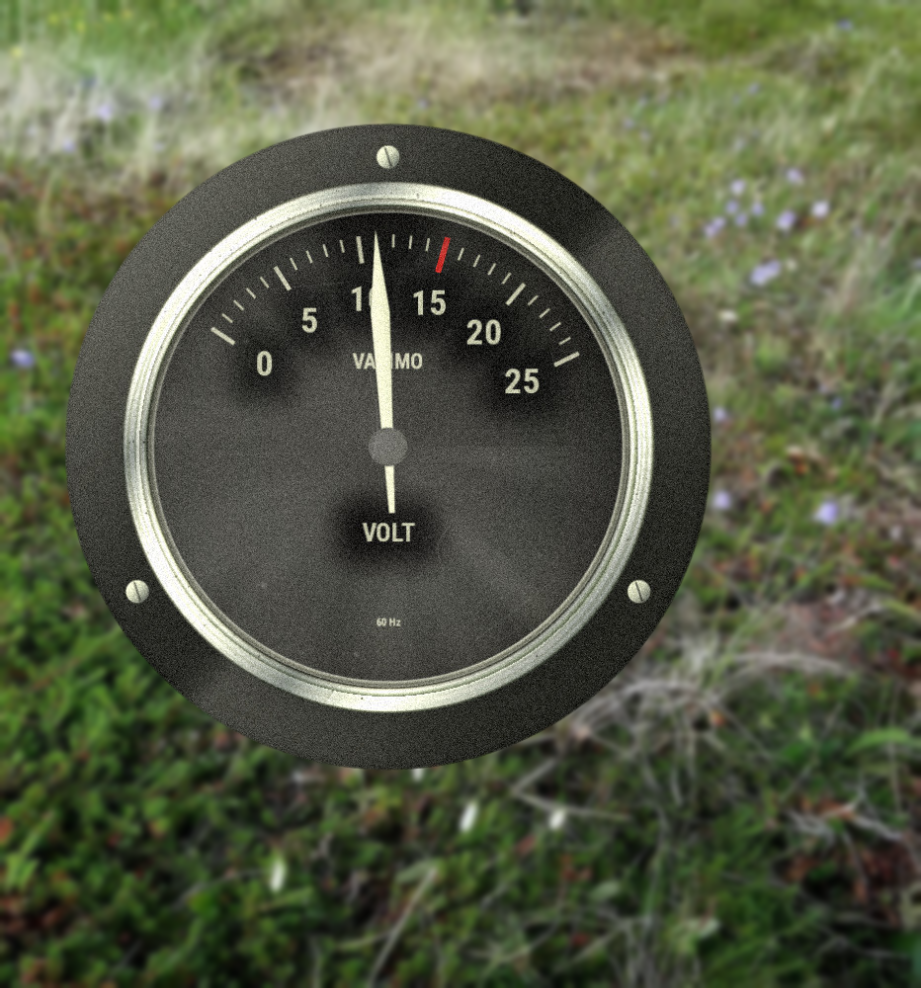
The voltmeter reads 11; V
